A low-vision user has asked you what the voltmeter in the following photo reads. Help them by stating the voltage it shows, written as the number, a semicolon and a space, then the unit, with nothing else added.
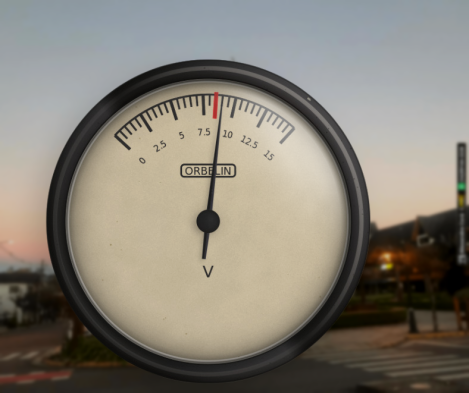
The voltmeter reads 9; V
